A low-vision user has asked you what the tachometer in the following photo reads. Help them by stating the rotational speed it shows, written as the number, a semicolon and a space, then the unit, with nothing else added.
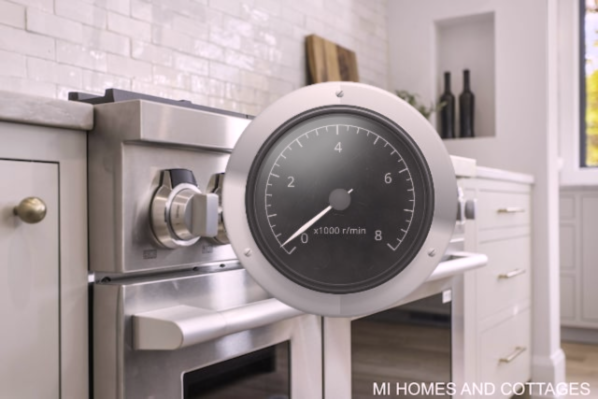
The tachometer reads 250; rpm
